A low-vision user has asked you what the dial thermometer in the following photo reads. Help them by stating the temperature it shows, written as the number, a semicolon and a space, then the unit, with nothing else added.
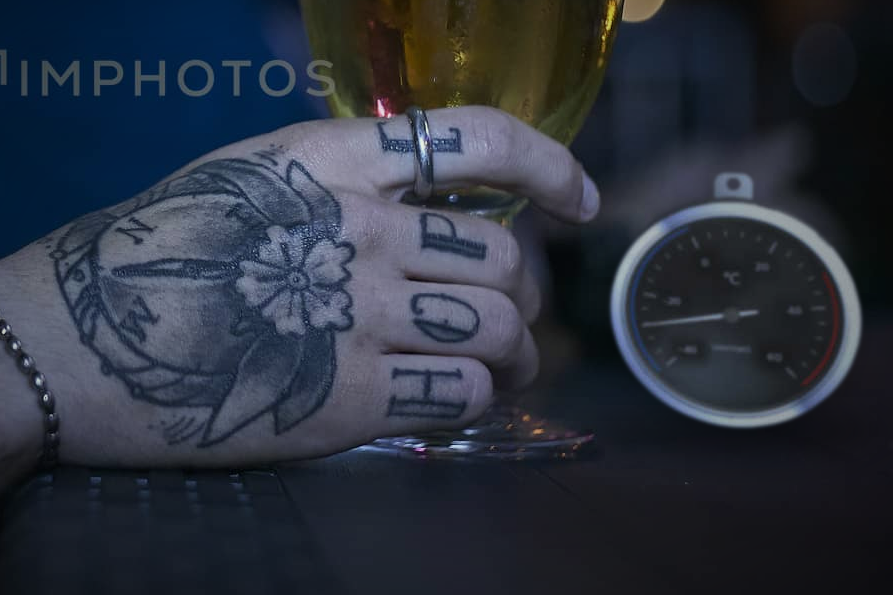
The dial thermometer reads -28; °C
